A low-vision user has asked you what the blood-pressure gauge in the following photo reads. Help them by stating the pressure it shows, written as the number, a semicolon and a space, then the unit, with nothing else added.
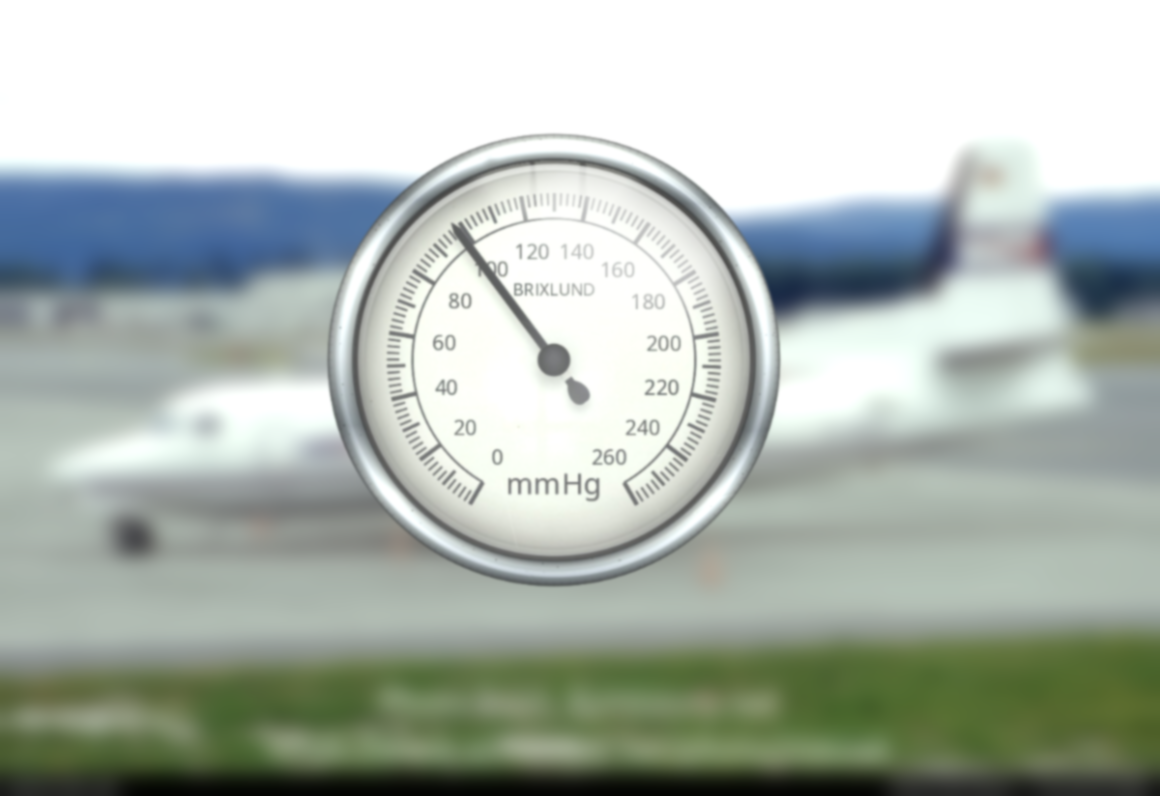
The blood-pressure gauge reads 98; mmHg
